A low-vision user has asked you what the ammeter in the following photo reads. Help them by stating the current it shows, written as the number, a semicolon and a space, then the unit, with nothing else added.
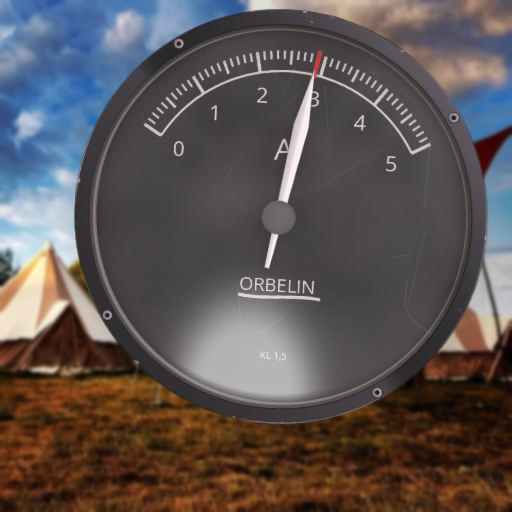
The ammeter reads 2.9; A
